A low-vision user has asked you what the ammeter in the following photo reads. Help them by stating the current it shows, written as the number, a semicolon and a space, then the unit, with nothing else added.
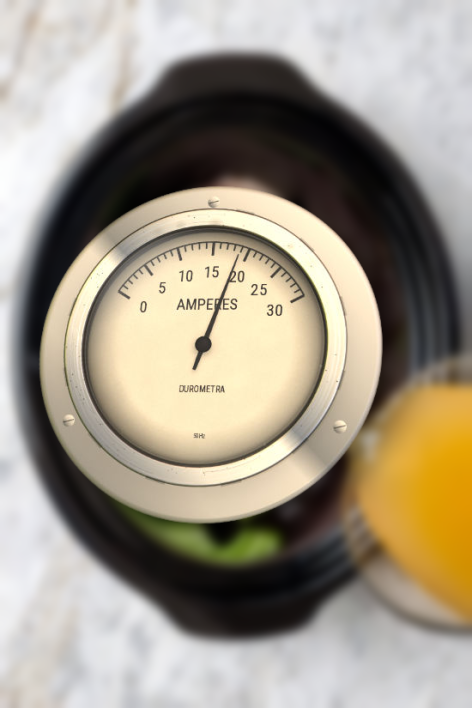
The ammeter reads 19; A
